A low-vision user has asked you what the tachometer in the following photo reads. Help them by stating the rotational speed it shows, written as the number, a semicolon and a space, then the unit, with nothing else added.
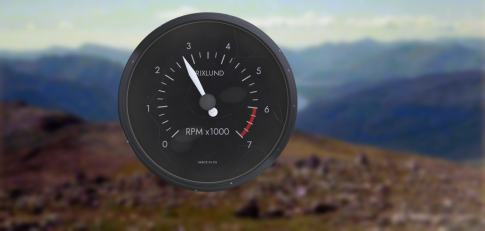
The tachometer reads 2750; rpm
